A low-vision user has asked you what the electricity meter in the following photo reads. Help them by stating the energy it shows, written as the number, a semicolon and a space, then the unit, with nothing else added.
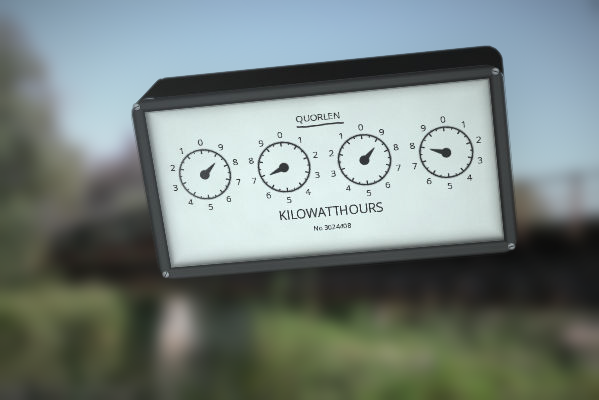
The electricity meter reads 8688; kWh
